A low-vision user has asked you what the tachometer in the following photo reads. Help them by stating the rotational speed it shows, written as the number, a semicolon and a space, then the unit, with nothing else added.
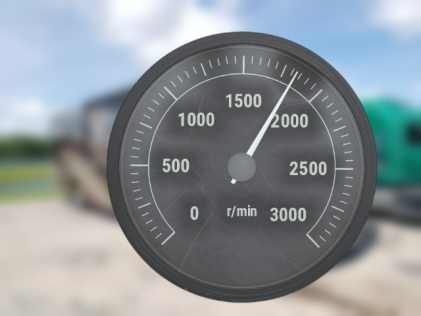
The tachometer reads 1825; rpm
